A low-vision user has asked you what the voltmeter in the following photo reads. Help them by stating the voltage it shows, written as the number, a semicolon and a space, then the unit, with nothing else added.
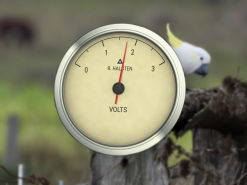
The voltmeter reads 1.75; V
